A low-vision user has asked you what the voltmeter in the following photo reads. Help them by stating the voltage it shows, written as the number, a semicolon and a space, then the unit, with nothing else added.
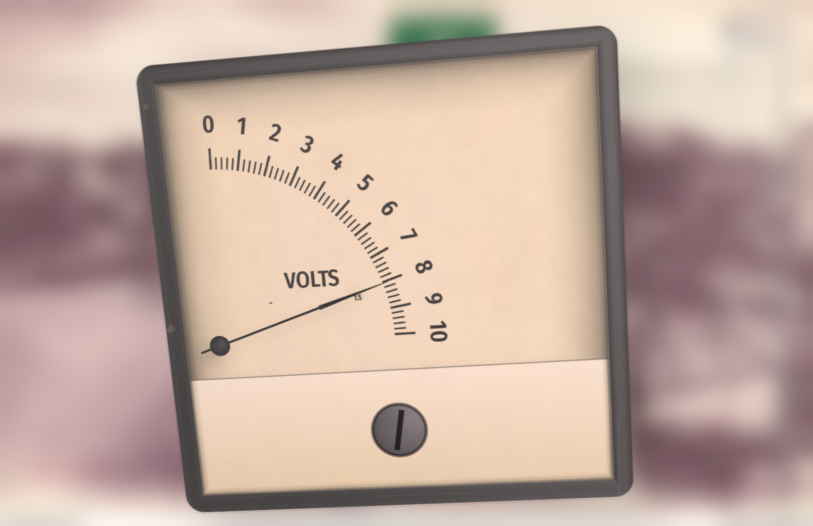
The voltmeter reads 8; V
